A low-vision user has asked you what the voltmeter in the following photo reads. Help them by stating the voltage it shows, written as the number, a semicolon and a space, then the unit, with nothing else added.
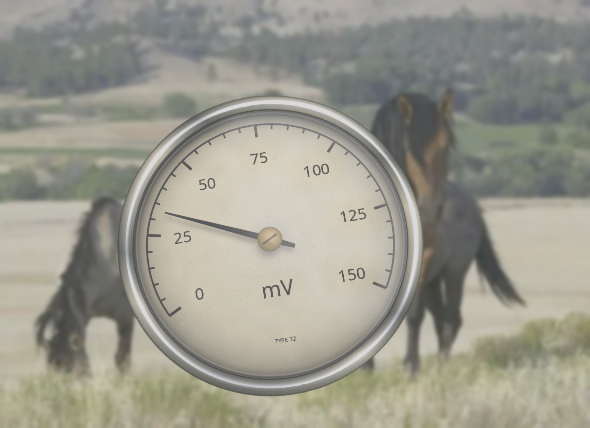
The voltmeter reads 32.5; mV
